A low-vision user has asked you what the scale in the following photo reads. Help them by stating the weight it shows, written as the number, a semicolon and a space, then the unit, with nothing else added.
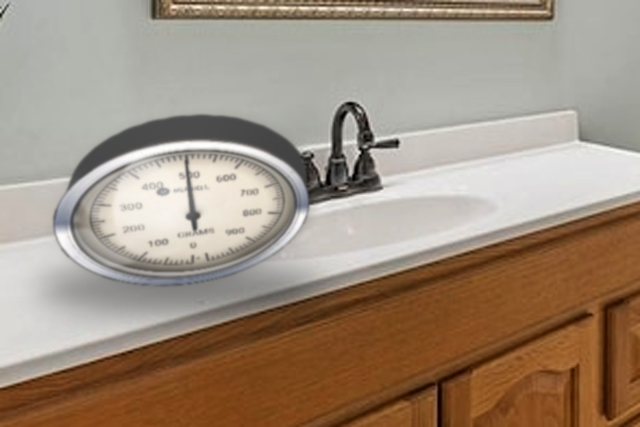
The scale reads 500; g
